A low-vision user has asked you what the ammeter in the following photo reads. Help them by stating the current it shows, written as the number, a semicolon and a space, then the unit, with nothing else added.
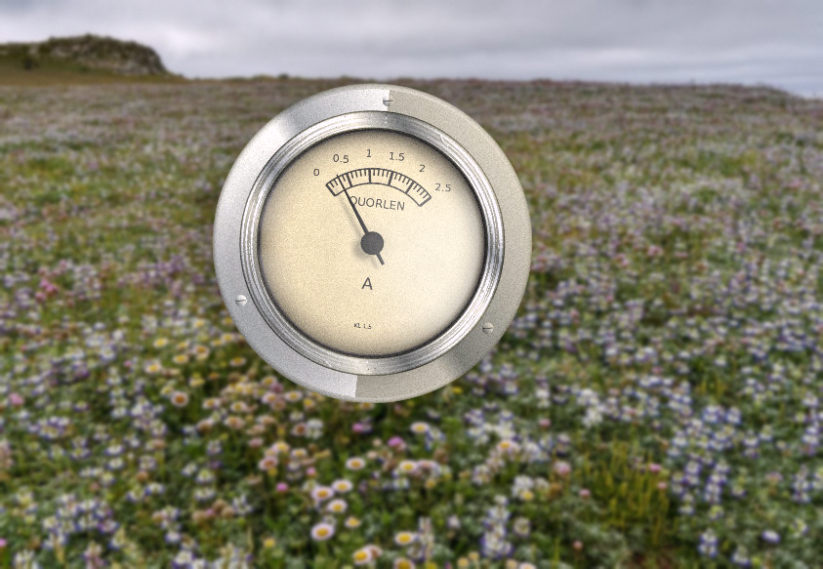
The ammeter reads 0.3; A
